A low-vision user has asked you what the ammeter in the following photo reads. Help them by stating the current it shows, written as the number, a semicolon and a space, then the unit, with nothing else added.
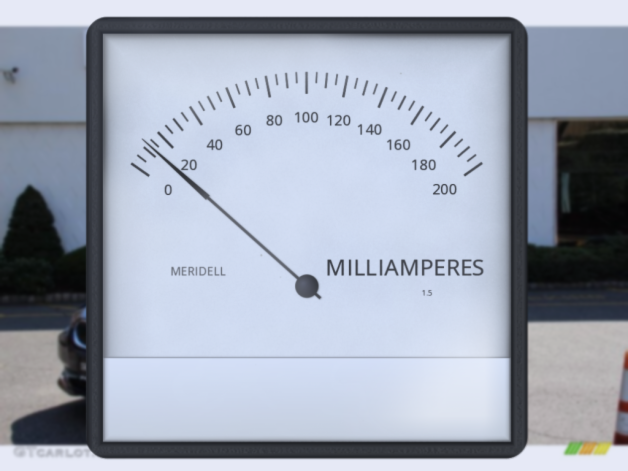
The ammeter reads 12.5; mA
